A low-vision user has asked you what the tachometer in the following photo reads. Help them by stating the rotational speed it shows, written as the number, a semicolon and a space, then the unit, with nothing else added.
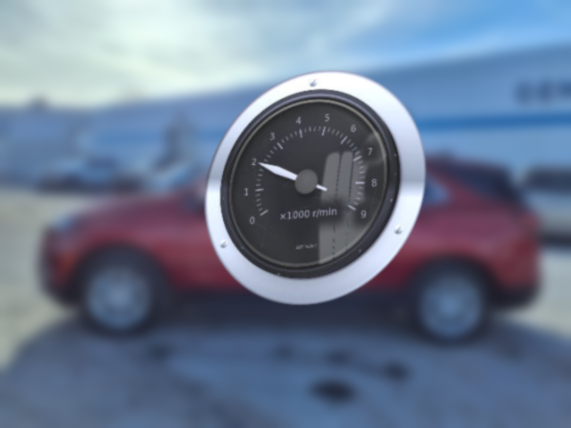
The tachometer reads 2000; rpm
